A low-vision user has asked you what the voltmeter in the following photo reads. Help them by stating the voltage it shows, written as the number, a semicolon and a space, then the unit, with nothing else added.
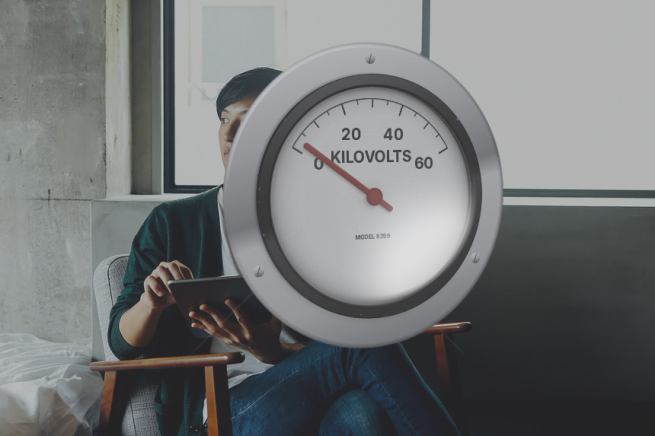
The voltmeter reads 2.5; kV
